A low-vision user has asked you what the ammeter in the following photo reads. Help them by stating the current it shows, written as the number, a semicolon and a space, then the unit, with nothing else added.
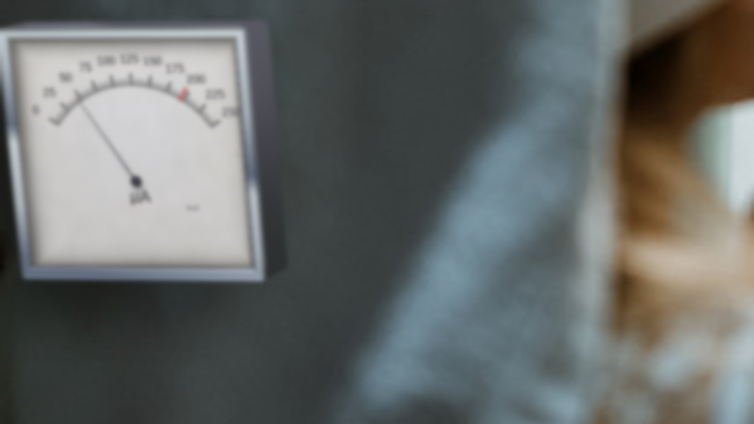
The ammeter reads 50; µA
